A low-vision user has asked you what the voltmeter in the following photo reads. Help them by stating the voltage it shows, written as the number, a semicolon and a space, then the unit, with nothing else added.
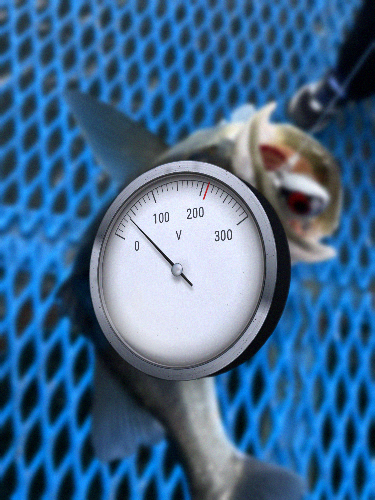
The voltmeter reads 40; V
